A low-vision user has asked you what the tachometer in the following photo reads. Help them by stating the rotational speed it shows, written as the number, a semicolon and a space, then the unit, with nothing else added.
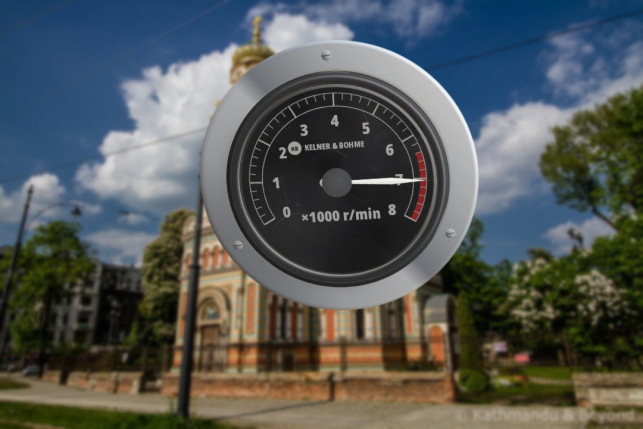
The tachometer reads 7000; rpm
